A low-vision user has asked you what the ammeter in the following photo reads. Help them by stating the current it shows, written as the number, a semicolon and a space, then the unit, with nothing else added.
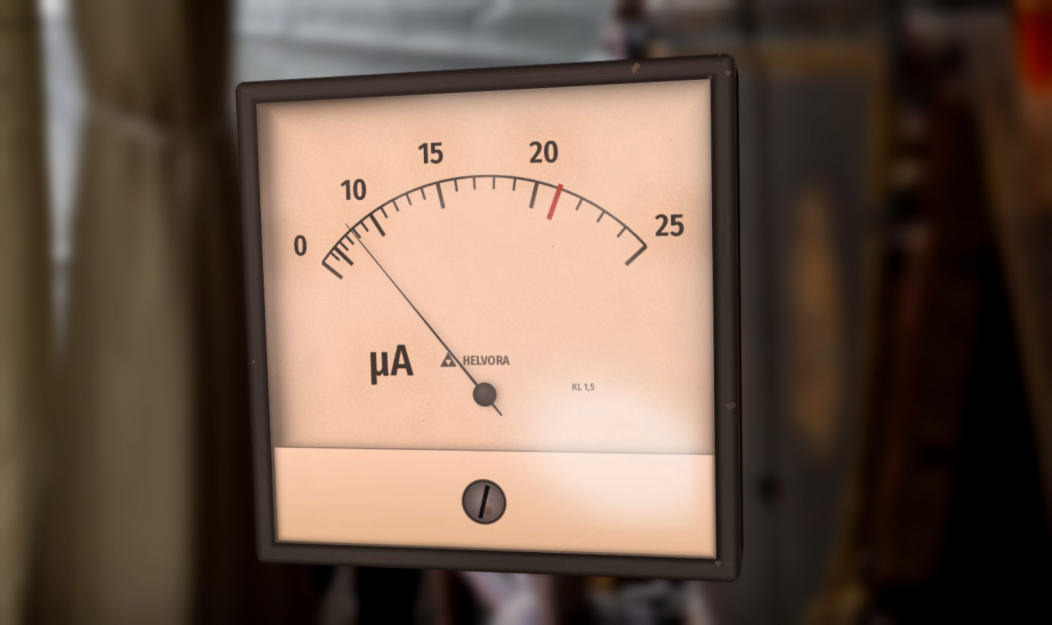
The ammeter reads 8; µA
